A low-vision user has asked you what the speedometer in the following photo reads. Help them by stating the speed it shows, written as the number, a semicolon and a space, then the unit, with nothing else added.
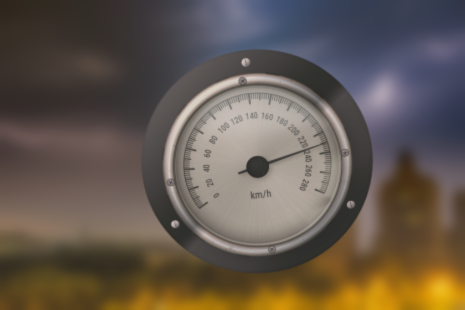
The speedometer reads 230; km/h
